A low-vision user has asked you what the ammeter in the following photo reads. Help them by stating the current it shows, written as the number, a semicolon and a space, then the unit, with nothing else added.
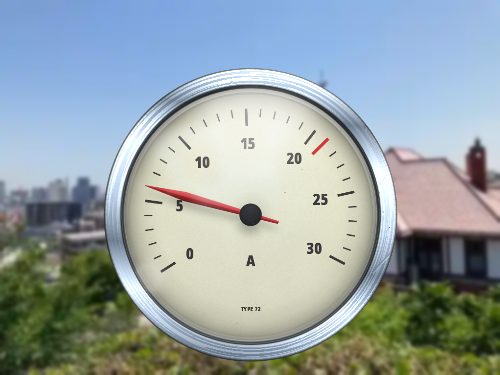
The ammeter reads 6; A
